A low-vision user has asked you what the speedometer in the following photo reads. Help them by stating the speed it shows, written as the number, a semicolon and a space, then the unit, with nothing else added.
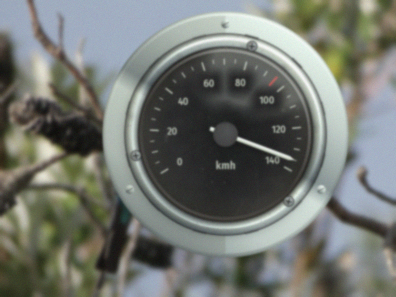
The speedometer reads 135; km/h
